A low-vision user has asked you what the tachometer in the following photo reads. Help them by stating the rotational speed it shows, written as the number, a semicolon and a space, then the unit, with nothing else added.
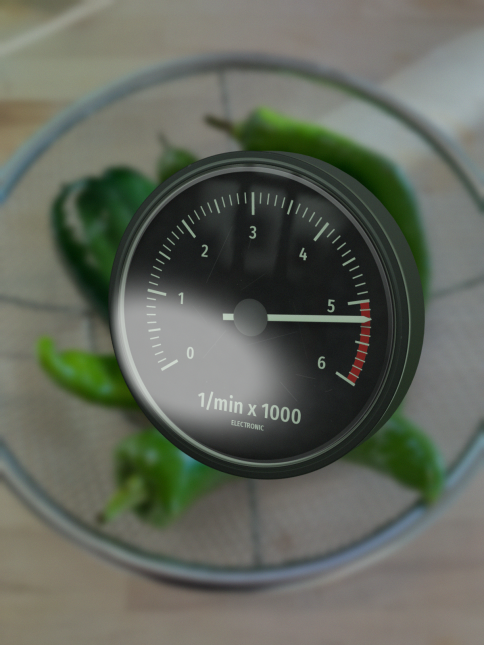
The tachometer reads 5200; rpm
